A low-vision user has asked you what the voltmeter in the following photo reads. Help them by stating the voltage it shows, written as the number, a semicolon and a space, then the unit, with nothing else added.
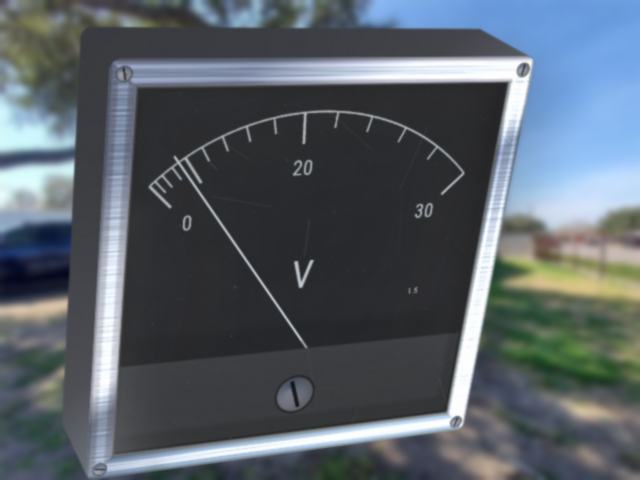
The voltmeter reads 9; V
